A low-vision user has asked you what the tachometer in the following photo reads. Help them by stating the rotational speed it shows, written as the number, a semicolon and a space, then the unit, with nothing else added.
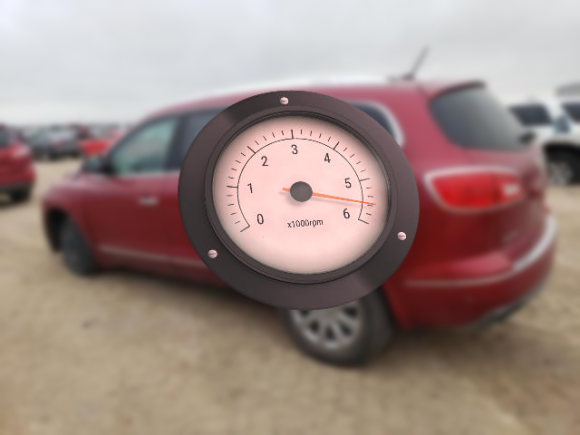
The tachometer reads 5600; rpm
